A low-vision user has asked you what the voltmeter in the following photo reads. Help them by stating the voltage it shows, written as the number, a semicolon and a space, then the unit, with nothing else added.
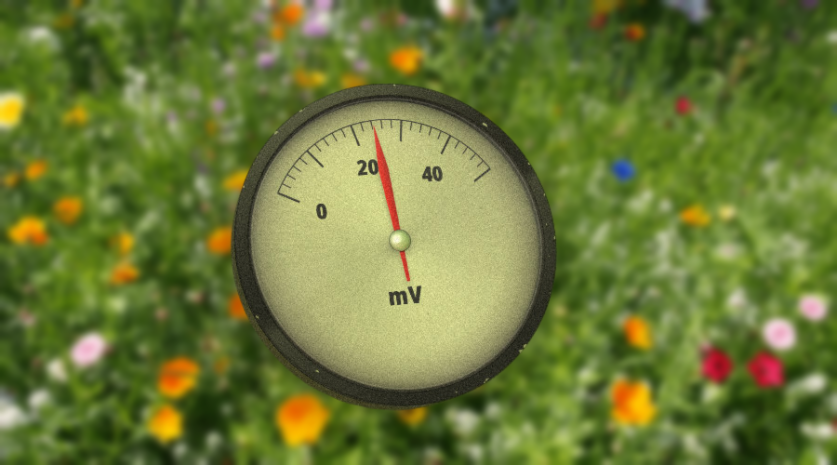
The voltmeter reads 24; mV
